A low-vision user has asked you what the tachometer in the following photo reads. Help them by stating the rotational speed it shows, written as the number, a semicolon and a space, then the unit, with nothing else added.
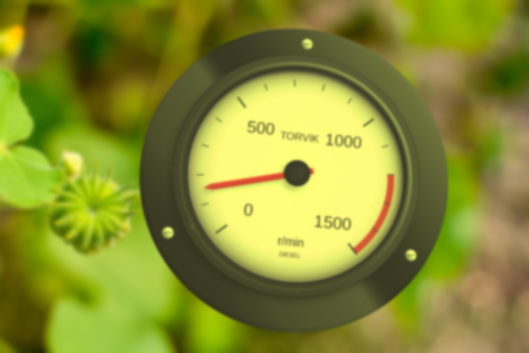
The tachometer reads 150; rpm
